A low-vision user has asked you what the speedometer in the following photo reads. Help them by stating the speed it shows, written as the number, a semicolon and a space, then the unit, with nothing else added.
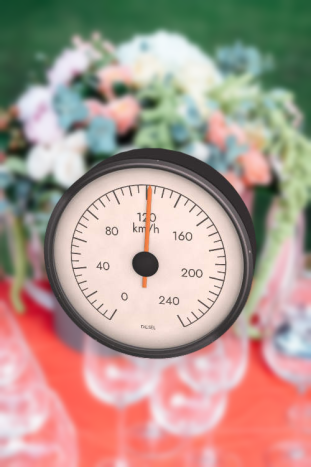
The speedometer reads 122.5; km/h
